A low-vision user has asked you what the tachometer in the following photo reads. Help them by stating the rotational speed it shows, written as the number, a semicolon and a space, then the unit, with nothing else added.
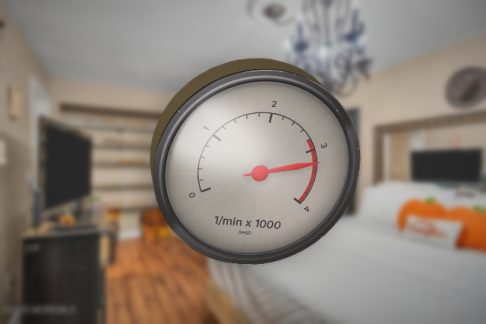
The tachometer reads 3200; rpm
